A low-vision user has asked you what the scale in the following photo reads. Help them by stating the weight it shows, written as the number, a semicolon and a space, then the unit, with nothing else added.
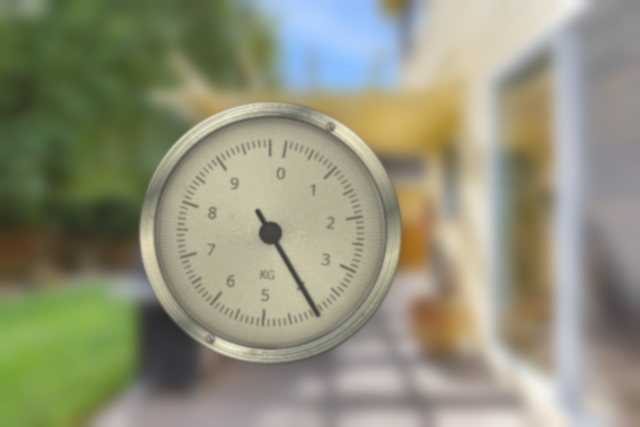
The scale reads 4; kg
